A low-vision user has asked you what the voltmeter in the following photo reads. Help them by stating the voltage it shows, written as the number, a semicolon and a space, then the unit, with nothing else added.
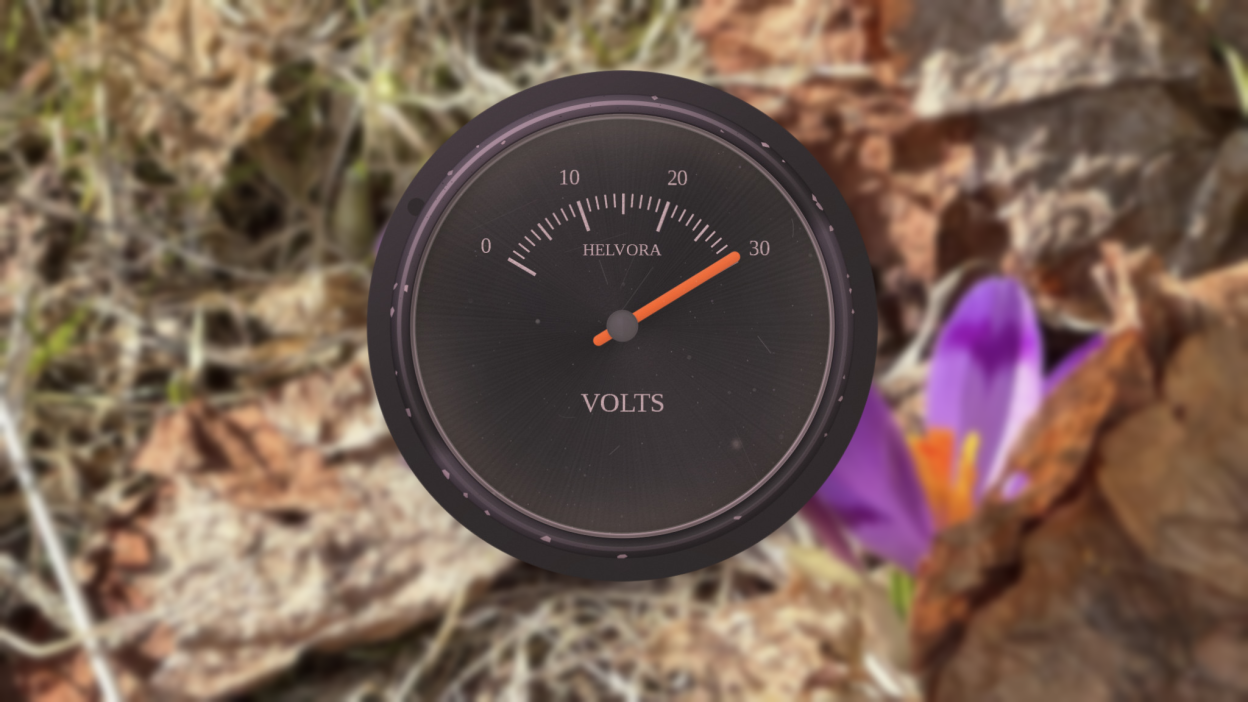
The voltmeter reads 29.5; V
